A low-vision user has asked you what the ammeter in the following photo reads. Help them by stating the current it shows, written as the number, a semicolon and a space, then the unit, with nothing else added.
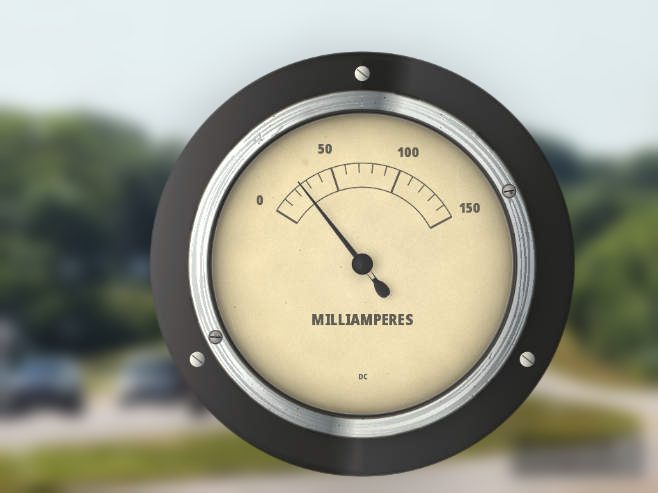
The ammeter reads 25; mA
